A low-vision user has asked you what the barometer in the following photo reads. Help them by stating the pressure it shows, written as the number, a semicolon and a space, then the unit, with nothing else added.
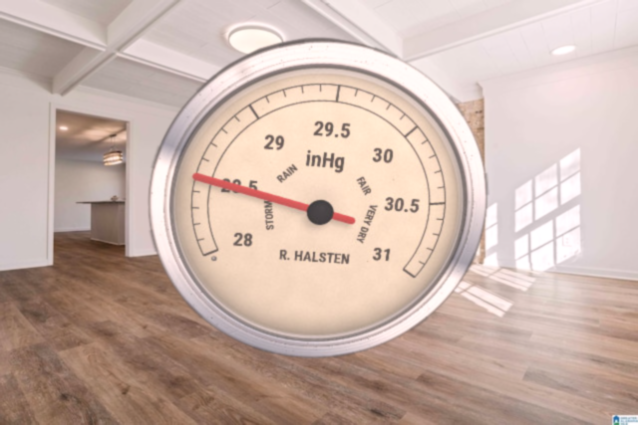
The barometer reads 28.5; inHg
